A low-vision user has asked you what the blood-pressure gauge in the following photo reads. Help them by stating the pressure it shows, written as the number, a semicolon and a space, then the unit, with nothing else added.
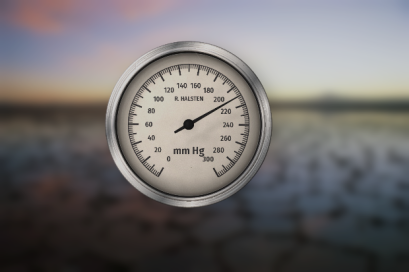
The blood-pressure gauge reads 210; mmHg
